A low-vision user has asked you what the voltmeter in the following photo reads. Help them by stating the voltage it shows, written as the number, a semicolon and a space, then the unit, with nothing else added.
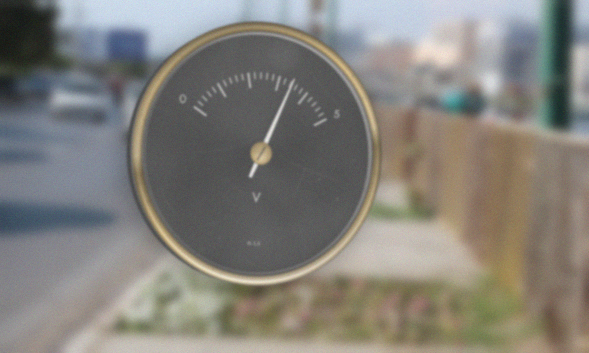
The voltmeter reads 3.4; V
